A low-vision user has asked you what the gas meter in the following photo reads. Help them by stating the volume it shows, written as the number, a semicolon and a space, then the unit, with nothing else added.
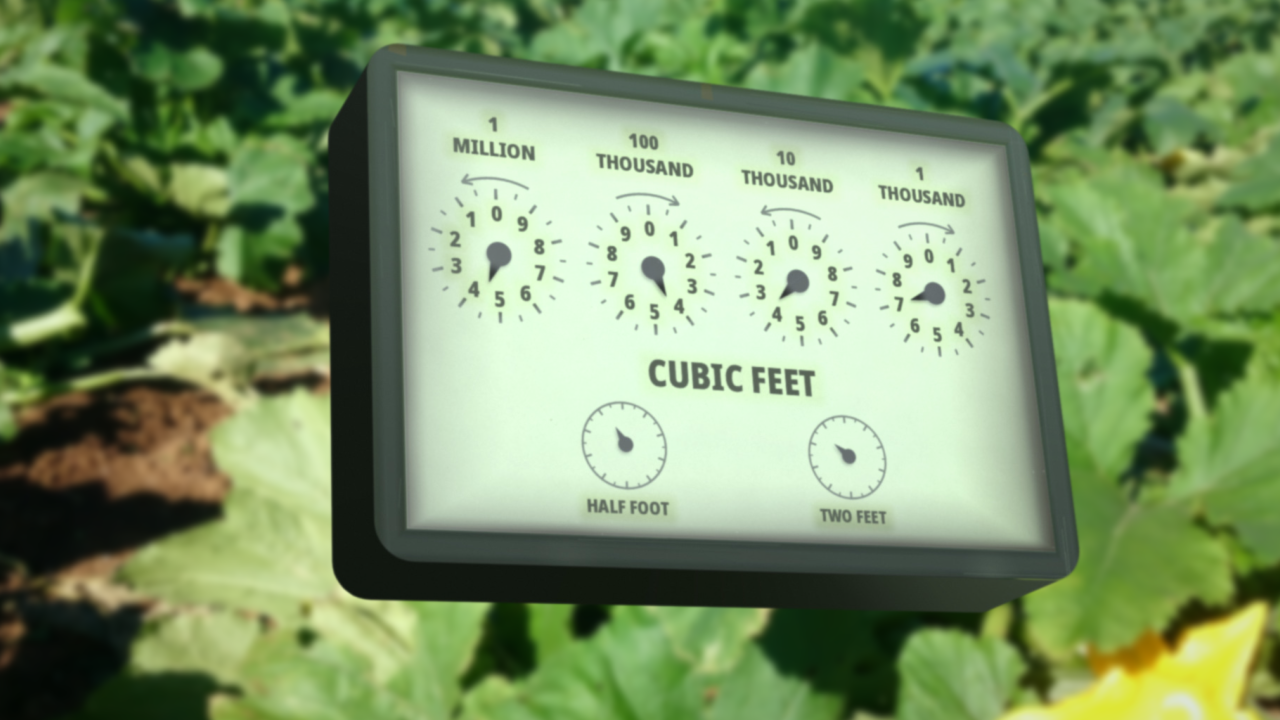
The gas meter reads 443700; ft³
